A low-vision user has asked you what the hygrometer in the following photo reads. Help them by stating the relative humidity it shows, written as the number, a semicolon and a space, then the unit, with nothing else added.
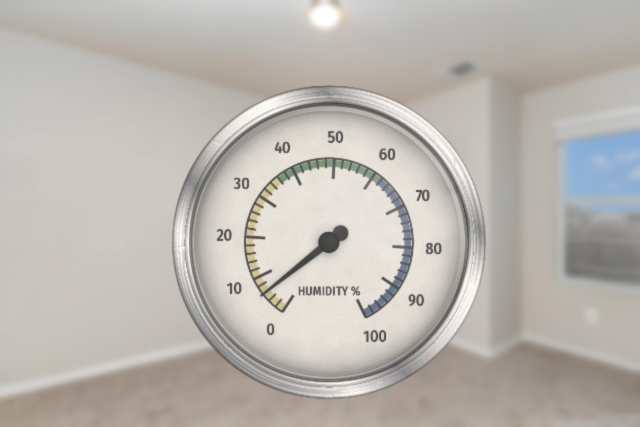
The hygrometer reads 6; %
